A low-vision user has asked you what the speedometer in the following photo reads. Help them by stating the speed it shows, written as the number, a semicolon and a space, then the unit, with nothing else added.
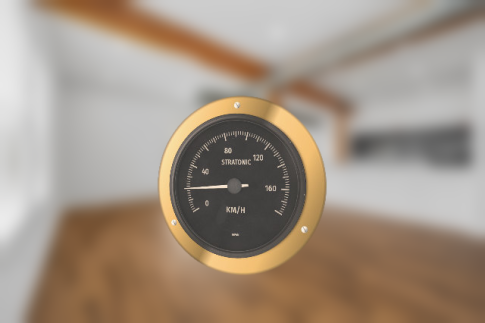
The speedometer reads 20; km/h
